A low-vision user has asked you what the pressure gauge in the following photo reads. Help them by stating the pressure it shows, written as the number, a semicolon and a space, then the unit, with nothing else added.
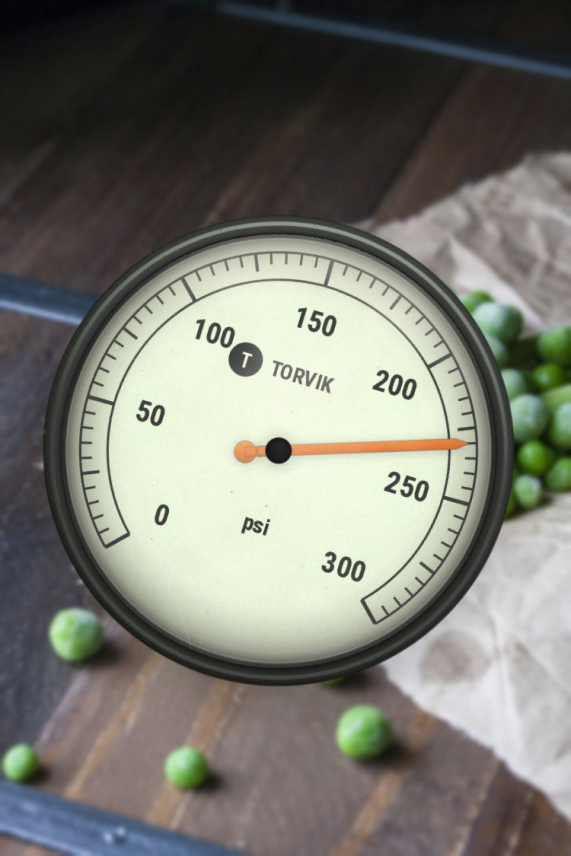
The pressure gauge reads 230; psi
